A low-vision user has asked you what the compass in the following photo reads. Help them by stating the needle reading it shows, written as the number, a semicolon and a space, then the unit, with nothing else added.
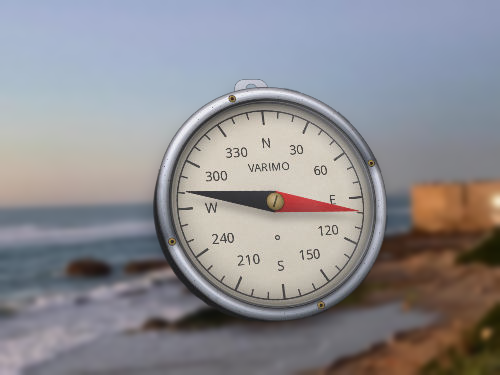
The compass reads 100; °
